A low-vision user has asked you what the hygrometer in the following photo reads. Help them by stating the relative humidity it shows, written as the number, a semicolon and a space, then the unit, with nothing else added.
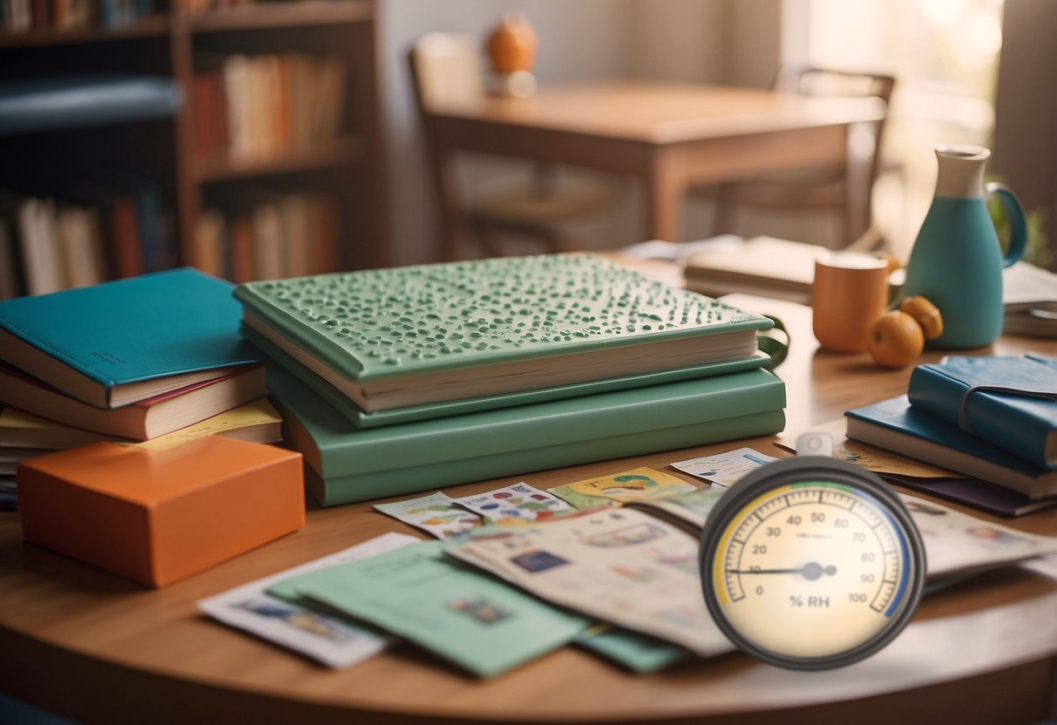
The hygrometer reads 10; %
